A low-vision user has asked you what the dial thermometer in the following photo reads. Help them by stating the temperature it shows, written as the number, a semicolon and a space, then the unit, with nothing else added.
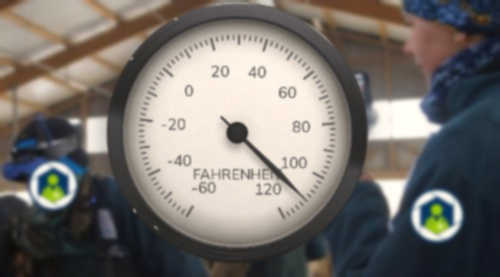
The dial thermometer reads 110; °F
